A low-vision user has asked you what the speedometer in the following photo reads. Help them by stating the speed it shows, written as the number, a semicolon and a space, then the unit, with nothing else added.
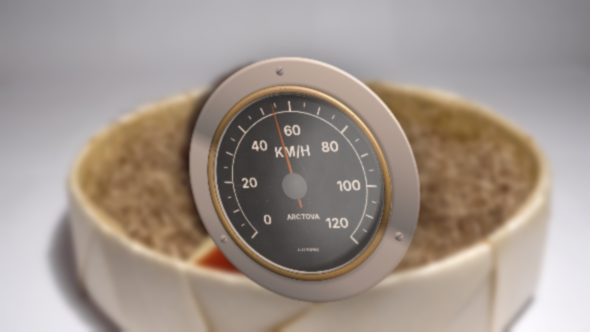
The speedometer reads 55; km/h
